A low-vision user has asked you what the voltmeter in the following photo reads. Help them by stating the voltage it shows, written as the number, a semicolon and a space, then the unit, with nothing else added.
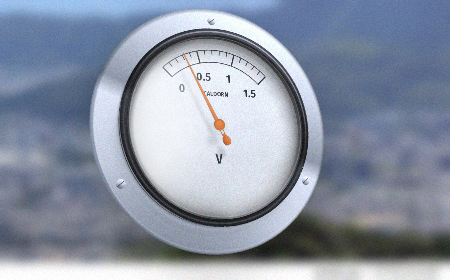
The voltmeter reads 0.3; V
